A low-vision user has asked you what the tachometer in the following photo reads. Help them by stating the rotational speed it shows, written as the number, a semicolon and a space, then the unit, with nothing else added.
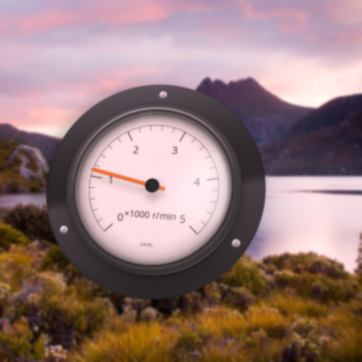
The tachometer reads 1100; rpm
